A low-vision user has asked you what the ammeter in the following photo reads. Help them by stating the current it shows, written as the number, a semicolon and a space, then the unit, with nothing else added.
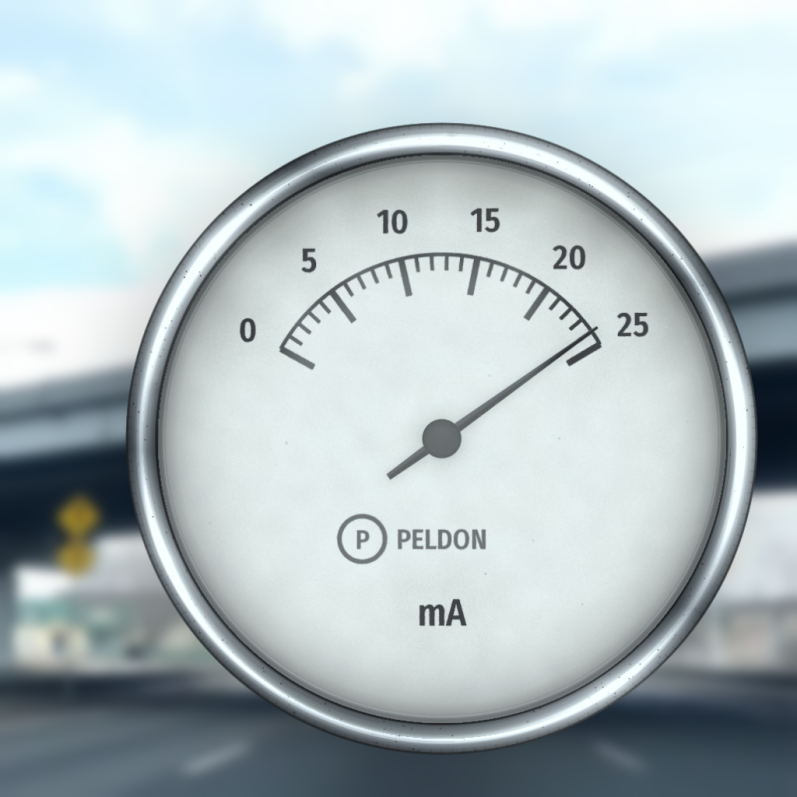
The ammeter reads 24; mA
